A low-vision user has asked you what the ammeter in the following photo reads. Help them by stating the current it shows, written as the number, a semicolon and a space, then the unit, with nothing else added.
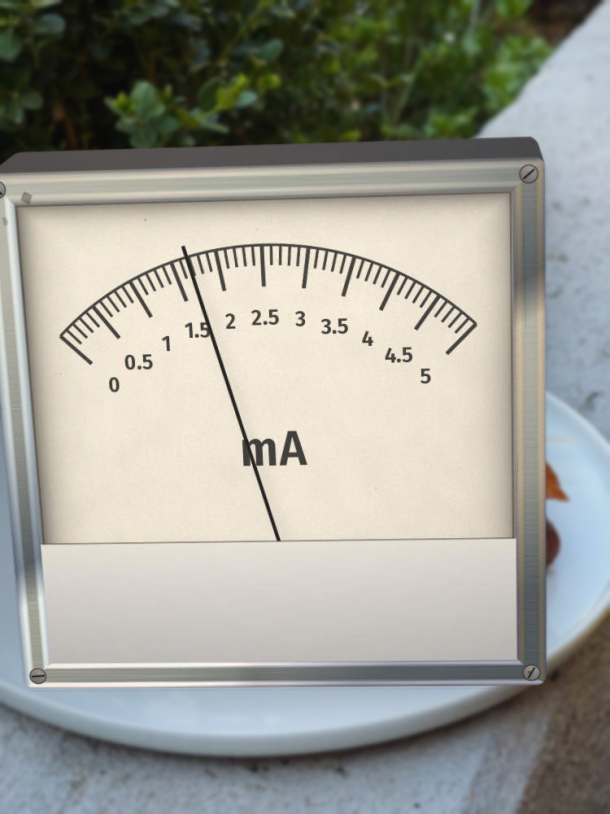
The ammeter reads 1.7; mA
